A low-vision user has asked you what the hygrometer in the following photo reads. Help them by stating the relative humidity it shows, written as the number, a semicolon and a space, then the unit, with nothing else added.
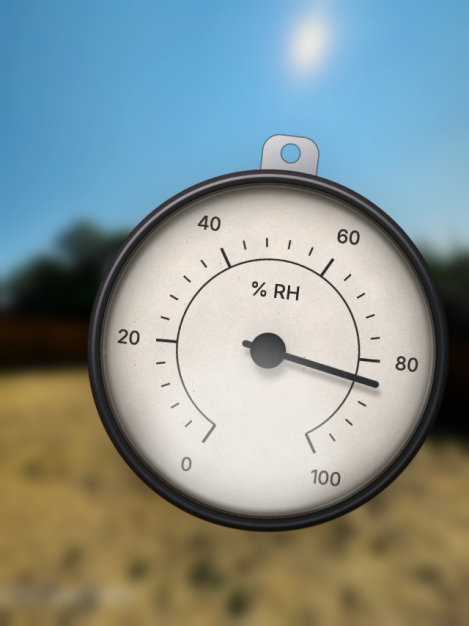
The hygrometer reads 84; %
